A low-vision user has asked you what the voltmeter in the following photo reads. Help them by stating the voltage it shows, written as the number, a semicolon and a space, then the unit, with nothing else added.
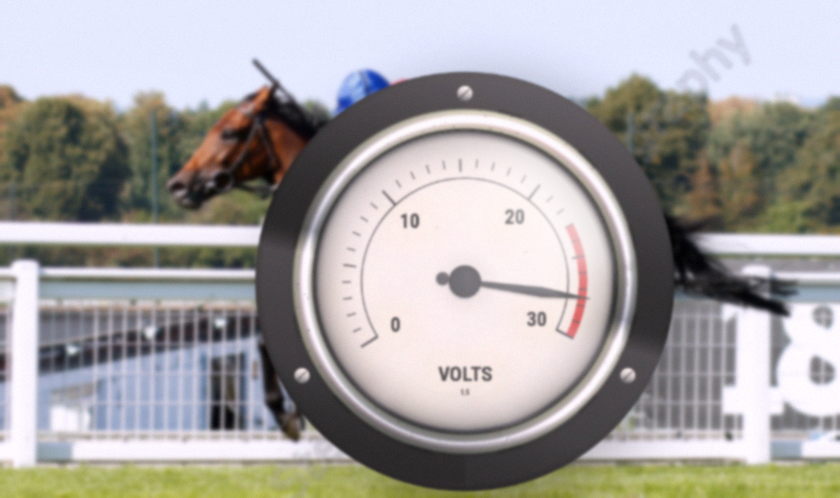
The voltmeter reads 27.5; V
